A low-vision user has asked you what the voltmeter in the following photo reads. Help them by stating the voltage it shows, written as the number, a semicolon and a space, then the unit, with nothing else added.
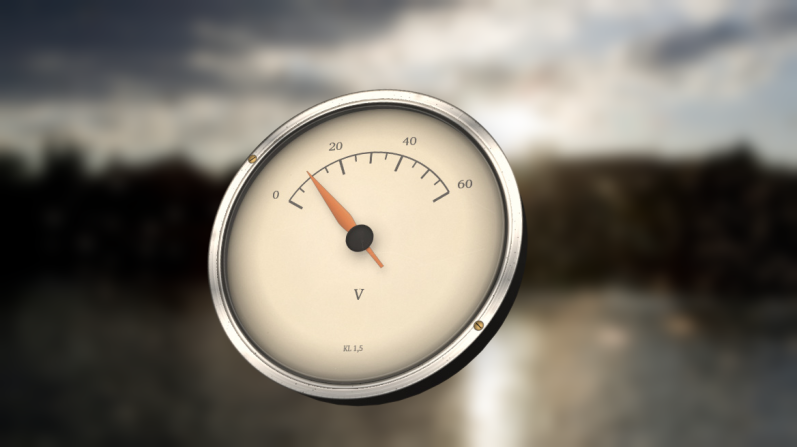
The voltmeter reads 10; V
